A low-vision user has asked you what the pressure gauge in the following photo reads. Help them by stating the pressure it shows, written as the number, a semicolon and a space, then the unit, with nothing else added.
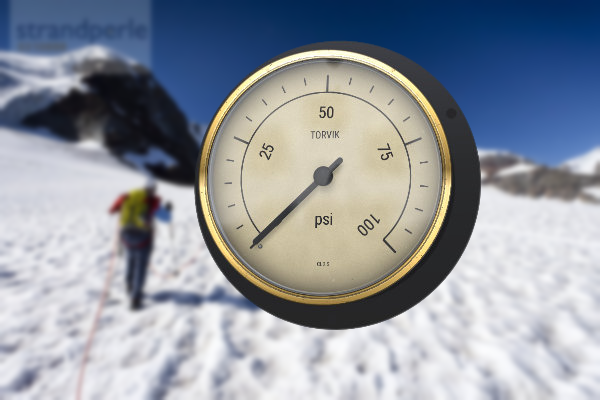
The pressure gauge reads 0; psi
